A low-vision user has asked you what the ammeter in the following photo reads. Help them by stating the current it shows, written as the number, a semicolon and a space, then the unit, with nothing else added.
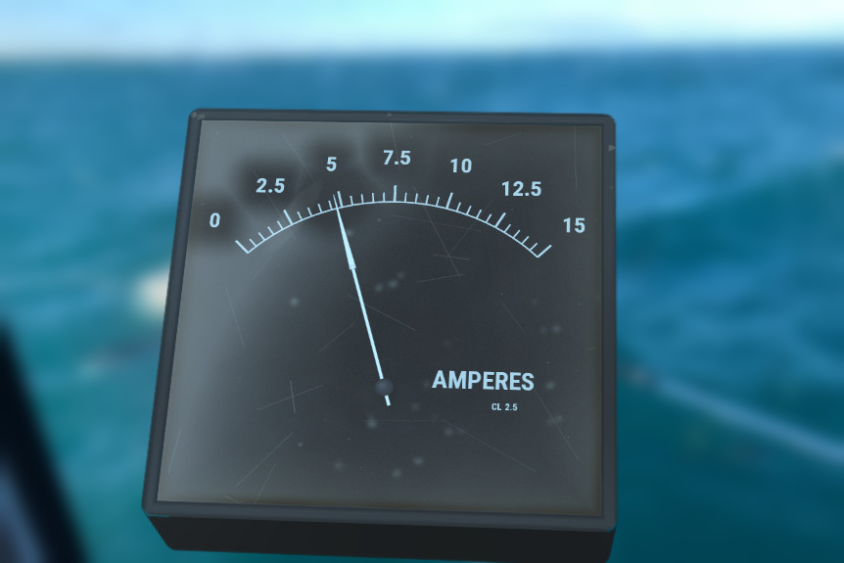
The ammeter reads 4.75; A
